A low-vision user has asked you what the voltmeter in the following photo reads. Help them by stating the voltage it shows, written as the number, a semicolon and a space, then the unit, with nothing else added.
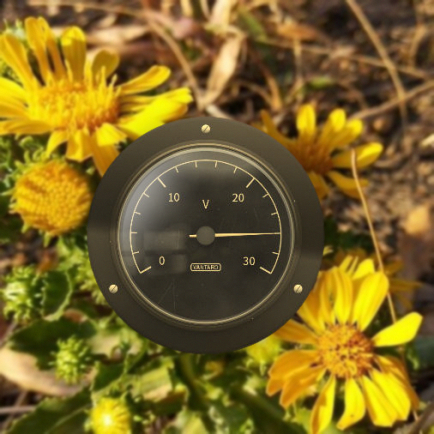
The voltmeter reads 26; V
